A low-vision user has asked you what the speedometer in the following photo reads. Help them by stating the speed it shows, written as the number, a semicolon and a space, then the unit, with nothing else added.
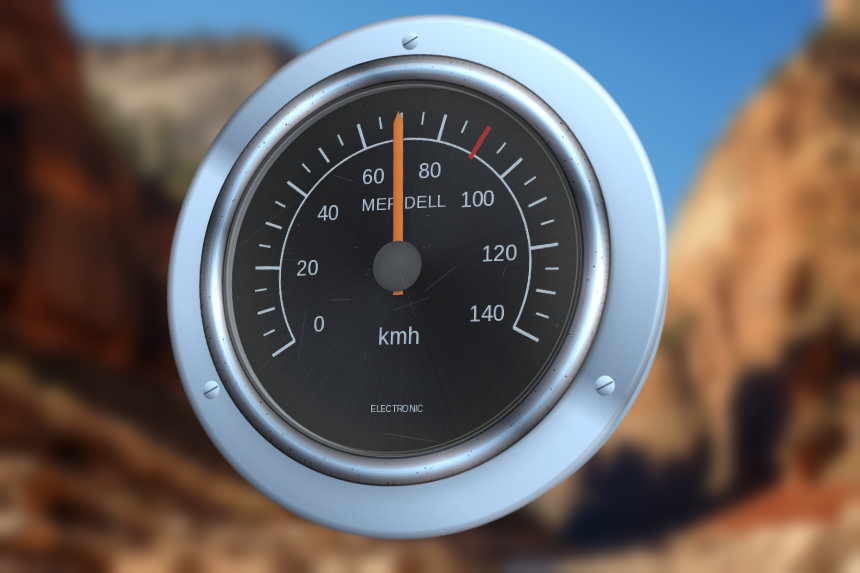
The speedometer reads 70; km/h
